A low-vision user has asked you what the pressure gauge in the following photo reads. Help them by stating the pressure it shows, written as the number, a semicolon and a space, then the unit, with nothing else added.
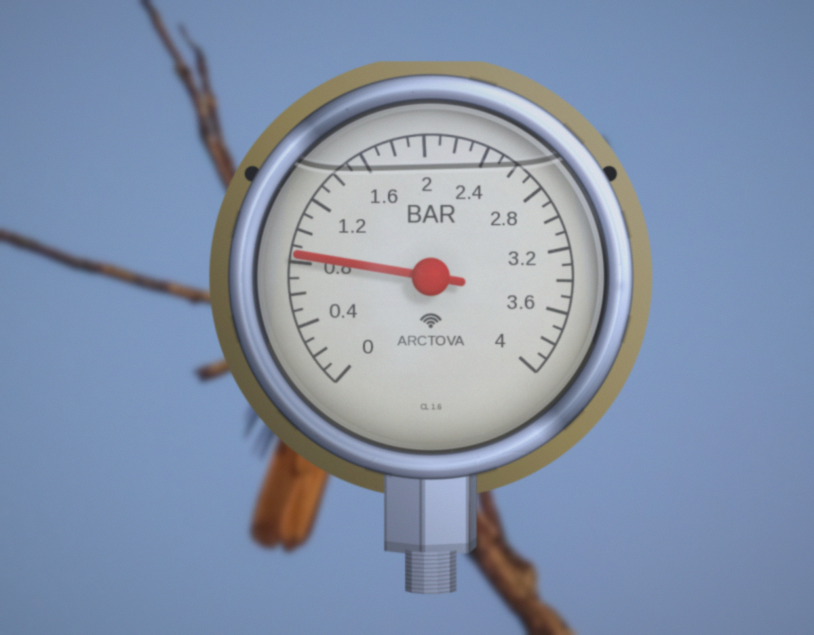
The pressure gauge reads 0.85; bar
